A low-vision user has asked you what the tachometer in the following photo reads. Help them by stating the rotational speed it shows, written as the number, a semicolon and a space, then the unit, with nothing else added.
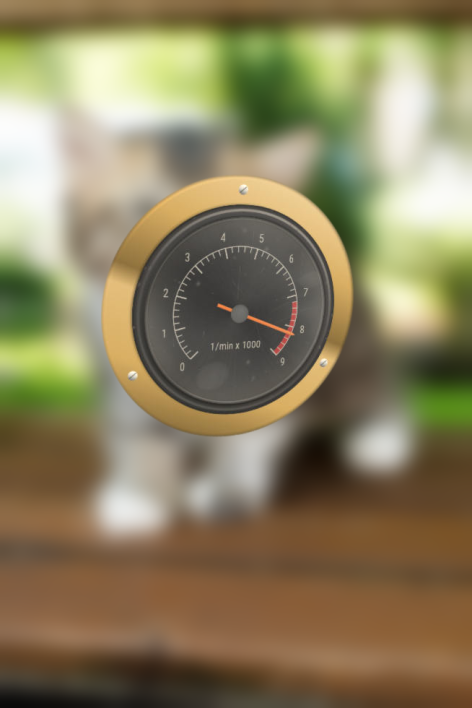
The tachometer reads 8200; rpm
